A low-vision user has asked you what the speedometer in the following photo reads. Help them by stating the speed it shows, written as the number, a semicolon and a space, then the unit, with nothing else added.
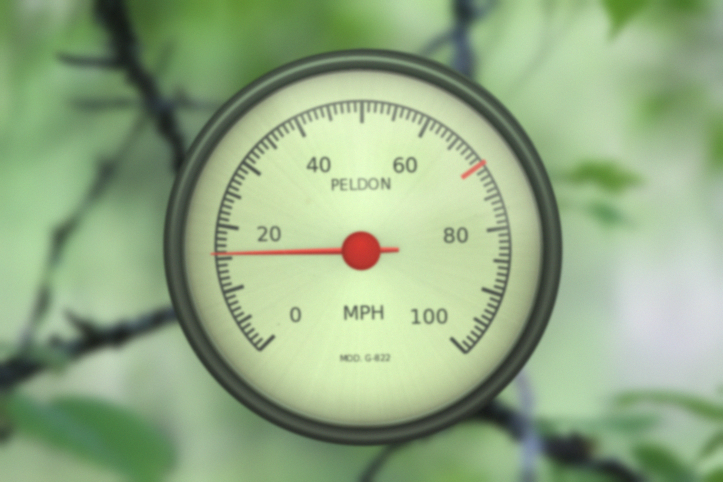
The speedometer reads 16; mph
